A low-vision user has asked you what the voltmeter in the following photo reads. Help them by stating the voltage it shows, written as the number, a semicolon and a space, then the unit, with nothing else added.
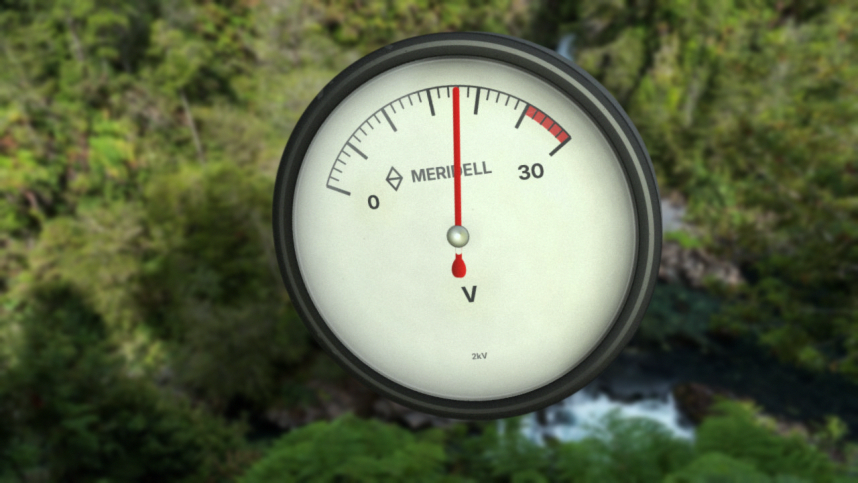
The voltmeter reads 18; V
